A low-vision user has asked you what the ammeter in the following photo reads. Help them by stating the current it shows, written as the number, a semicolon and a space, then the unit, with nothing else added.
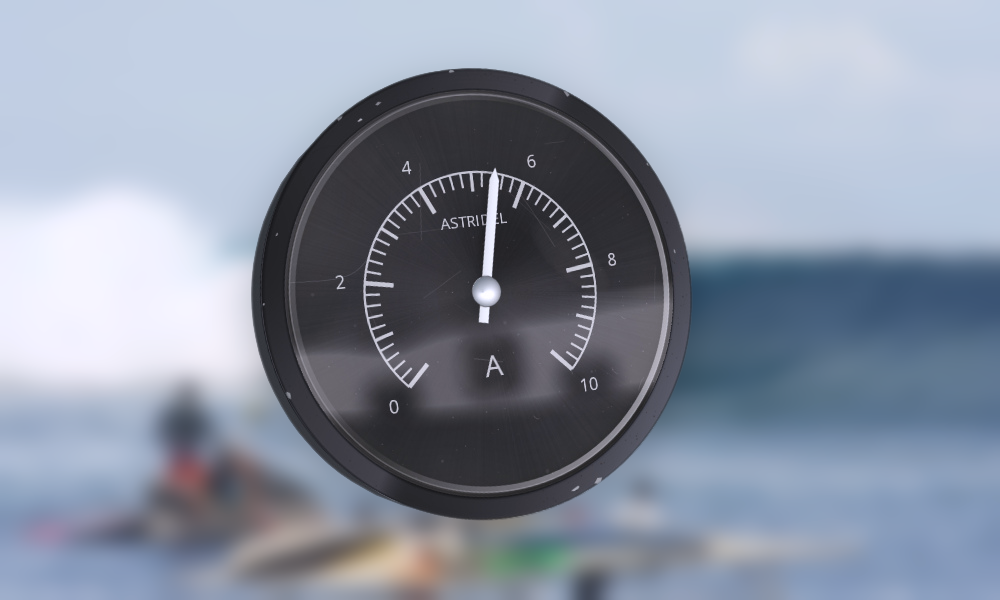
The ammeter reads 5.4; A
